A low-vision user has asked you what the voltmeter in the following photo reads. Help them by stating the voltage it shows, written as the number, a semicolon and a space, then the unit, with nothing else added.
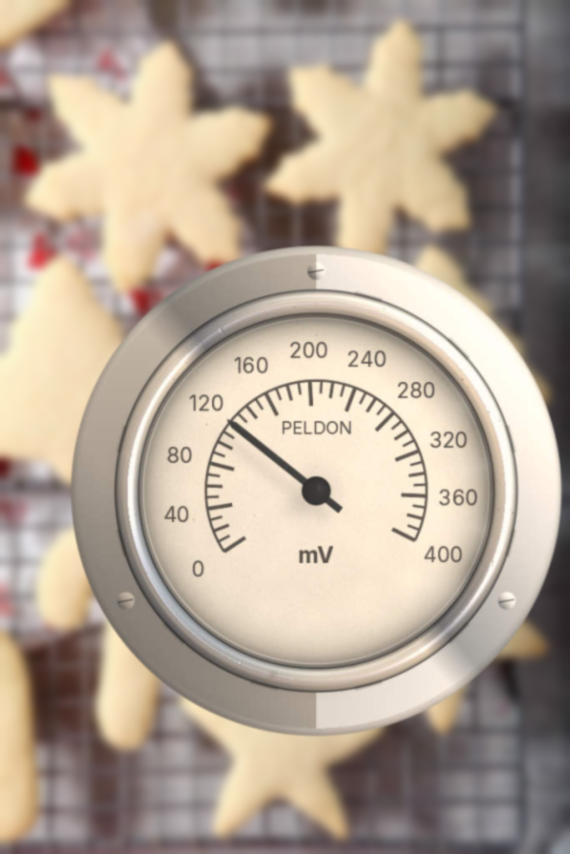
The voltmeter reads 120; mV
